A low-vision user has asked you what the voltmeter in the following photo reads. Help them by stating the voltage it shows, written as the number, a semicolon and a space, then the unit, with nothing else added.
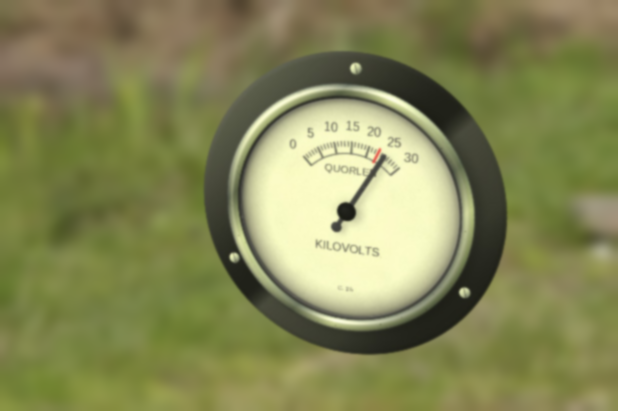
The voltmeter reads 25; kV
